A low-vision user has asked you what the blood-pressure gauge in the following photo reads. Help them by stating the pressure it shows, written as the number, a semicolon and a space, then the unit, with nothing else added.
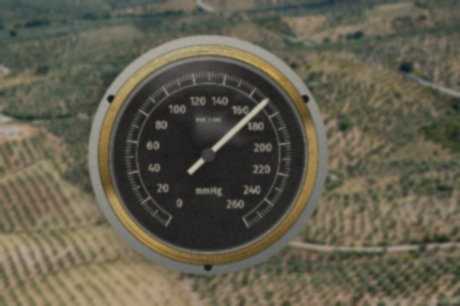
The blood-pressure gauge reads 170; mmHg
